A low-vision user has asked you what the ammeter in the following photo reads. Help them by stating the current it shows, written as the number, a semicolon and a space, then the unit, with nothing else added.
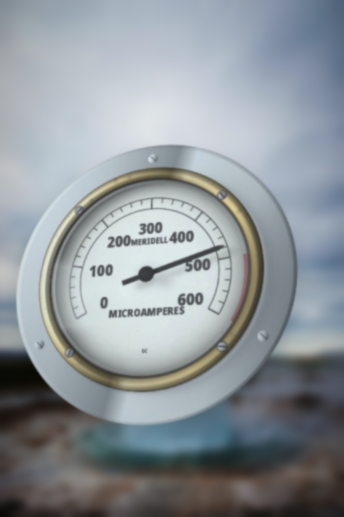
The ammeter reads 480; µA
